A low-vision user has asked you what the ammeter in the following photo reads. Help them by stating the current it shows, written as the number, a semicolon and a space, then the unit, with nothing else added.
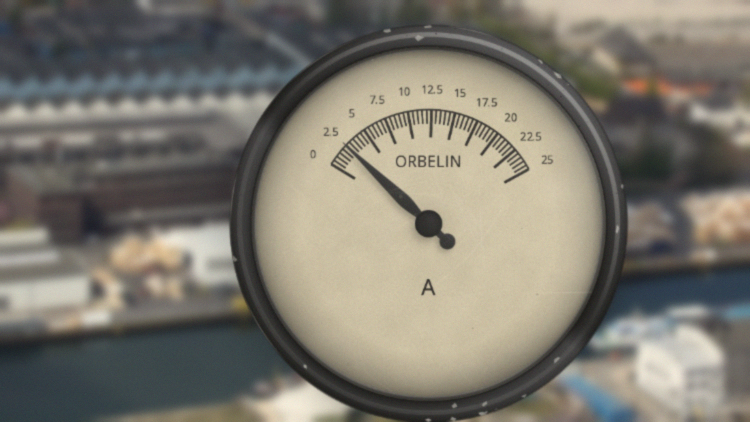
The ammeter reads 2.5; A
